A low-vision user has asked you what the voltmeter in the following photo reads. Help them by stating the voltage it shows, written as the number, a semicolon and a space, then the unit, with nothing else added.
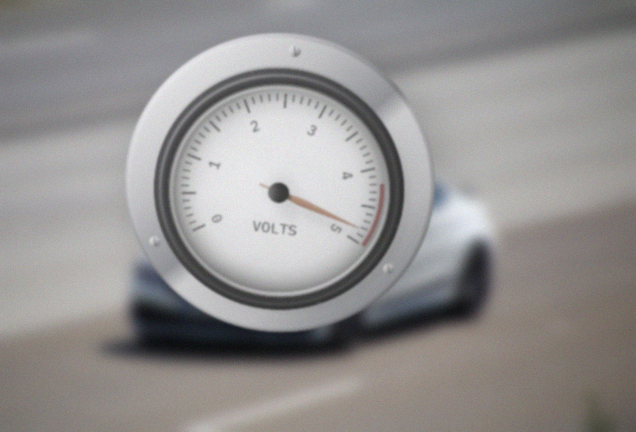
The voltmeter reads 4.8; V
